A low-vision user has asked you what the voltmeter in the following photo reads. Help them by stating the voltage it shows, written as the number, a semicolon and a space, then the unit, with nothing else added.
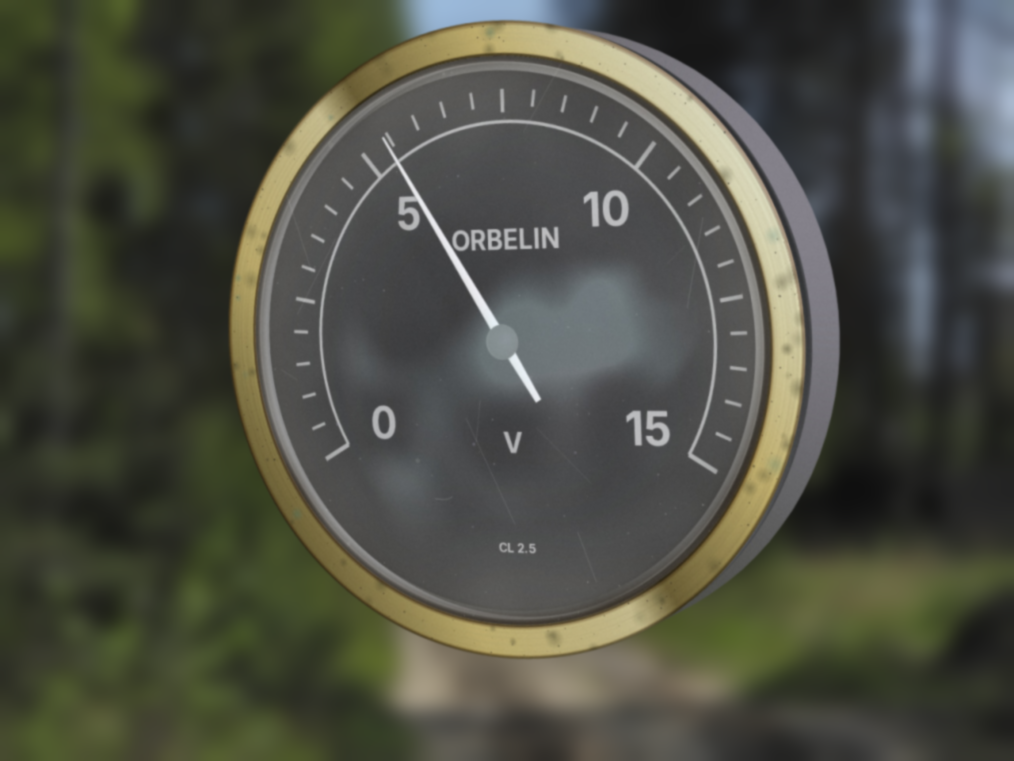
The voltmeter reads 5.5; V
